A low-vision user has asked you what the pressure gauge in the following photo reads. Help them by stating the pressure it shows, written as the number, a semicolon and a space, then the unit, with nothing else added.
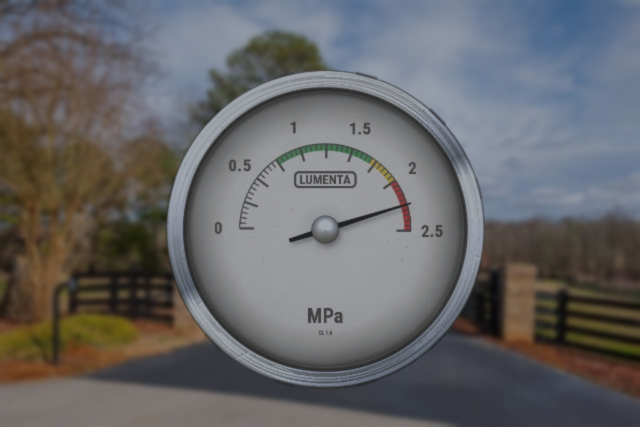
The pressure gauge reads 2.25; MPa
